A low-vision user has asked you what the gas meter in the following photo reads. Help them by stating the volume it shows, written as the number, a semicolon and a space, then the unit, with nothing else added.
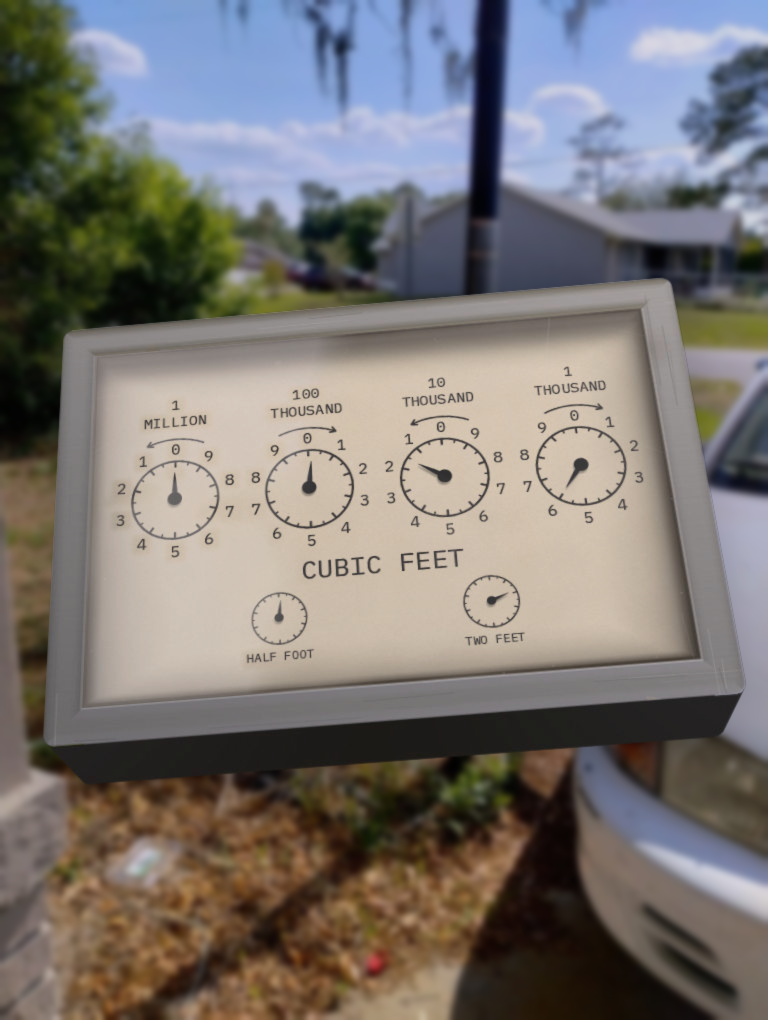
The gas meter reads 1600; ft³
